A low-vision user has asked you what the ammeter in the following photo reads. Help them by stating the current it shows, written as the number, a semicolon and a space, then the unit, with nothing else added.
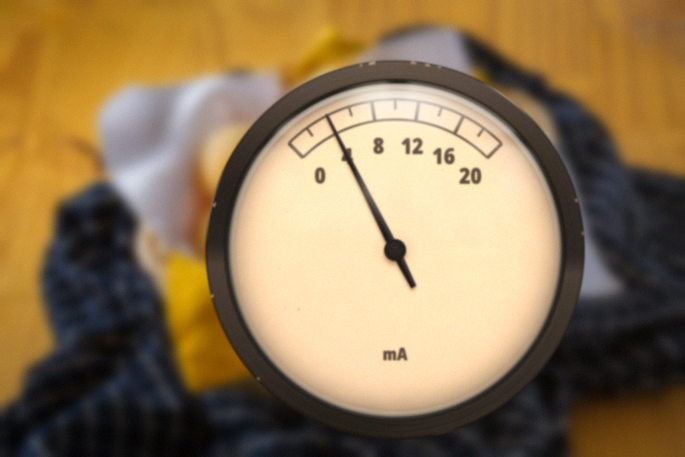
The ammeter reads 4; mA
